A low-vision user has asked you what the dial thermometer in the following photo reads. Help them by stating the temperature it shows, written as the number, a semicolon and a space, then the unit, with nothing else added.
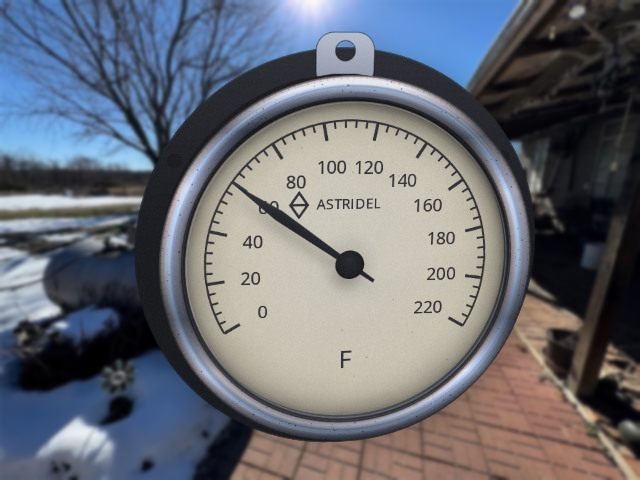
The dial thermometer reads 60; °F
